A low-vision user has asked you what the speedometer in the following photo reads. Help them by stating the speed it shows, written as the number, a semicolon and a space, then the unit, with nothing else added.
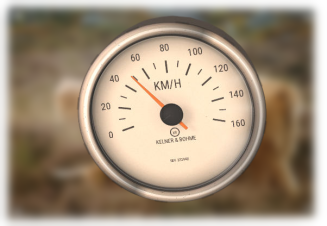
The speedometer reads 50; km/h
